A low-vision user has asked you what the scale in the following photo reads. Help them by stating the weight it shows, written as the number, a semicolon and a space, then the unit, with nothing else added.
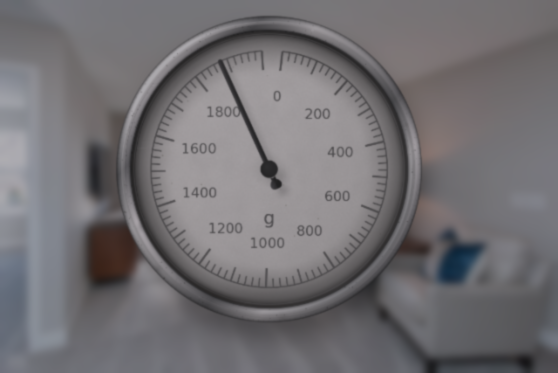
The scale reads 1880; g
